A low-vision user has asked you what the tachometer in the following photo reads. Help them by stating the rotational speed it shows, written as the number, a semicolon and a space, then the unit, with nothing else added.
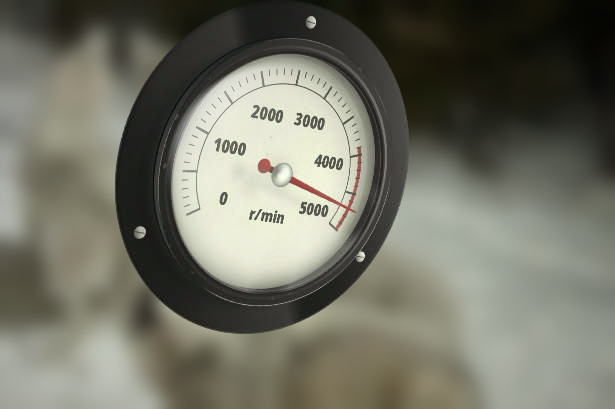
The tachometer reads 4700; rpm
